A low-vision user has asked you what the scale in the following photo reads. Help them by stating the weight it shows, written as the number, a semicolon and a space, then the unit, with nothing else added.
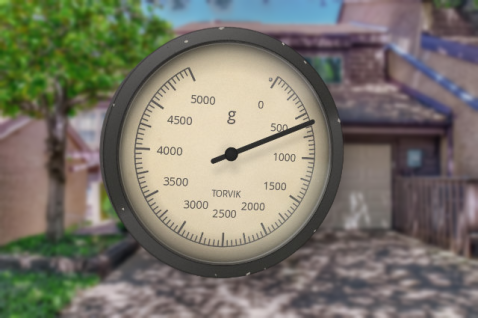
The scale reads 600; g
